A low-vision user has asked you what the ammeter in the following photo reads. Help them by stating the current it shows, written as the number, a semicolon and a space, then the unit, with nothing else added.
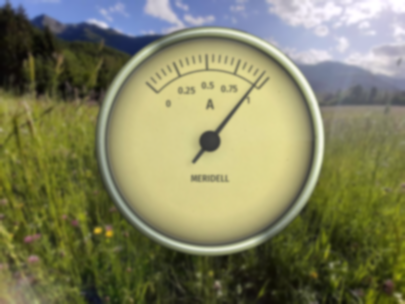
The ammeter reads 0.95; A
